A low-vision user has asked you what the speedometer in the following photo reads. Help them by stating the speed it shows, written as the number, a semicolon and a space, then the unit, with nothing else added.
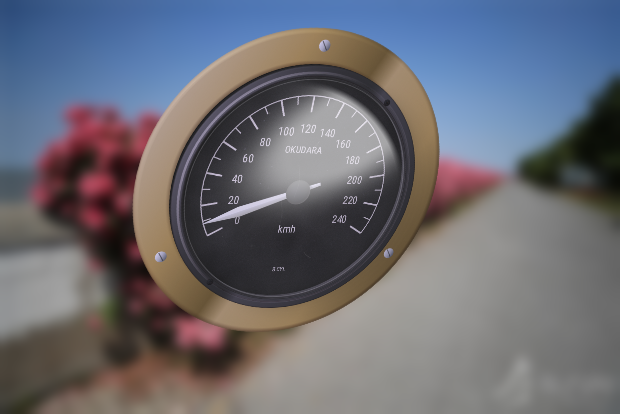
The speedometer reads 10; km/h
